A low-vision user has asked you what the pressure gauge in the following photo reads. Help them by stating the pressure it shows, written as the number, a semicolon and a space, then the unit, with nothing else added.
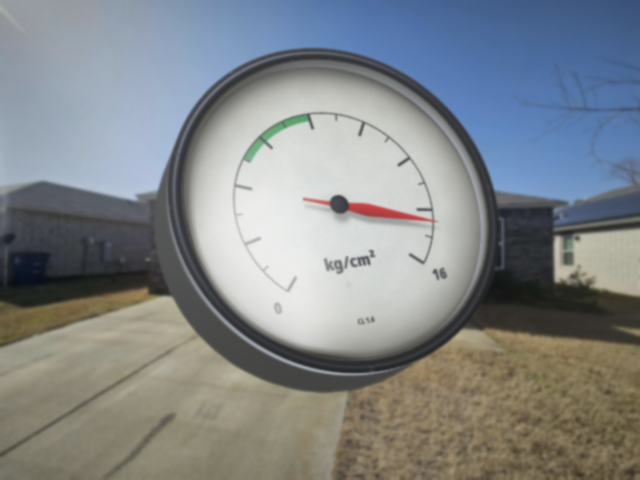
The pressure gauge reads 14.5; kg/cm²
